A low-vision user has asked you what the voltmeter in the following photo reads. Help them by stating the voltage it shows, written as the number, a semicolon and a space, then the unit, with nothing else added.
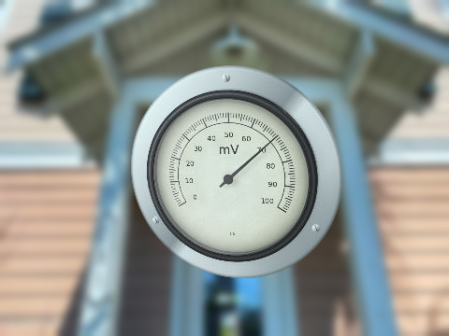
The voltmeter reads 70; mV
